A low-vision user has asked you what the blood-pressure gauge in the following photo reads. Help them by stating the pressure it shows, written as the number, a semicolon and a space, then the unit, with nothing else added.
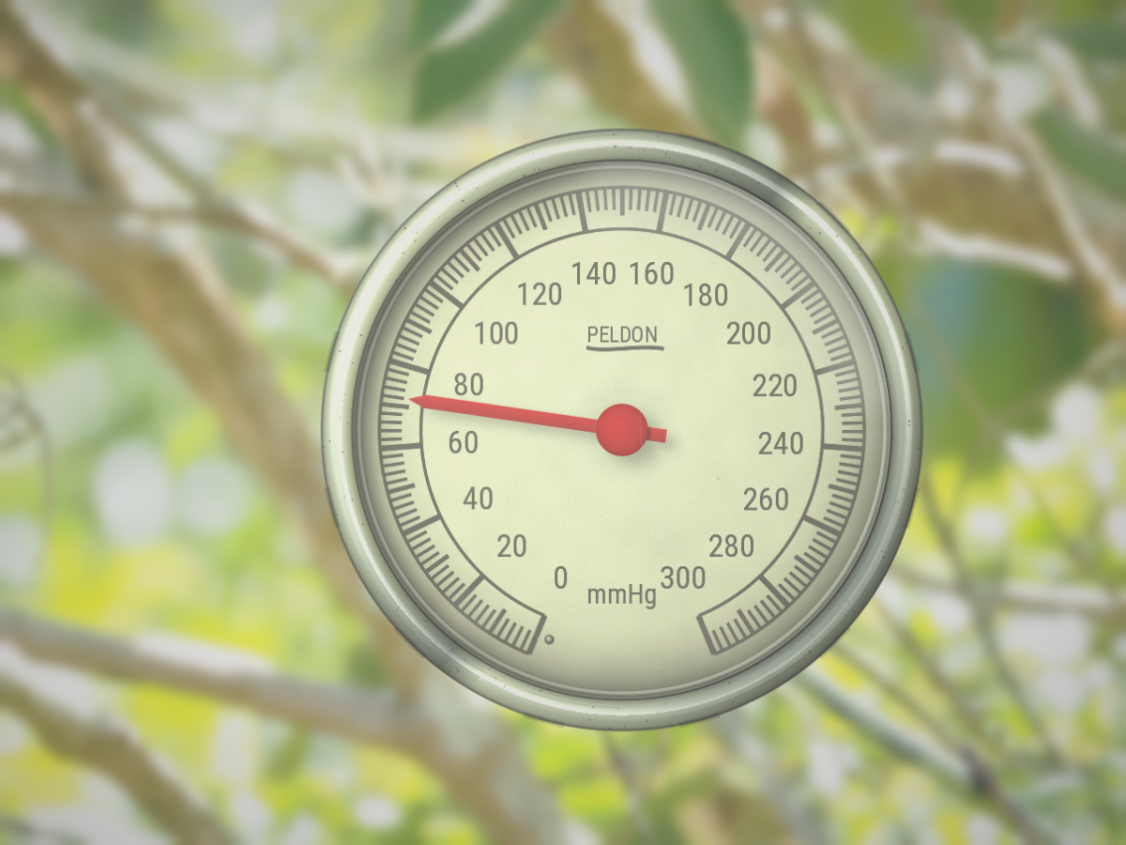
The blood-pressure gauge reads 72; mmHg
